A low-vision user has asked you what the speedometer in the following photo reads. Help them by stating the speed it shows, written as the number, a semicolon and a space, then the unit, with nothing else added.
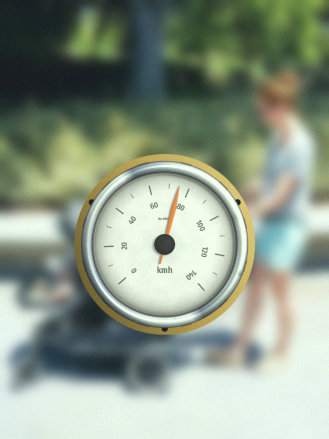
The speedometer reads 75; km/h
